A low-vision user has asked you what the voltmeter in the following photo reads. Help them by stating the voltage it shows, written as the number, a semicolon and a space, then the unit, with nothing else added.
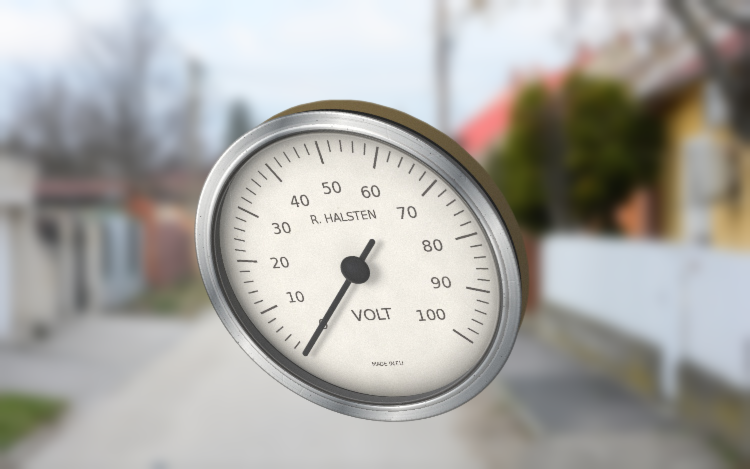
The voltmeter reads 0; V
